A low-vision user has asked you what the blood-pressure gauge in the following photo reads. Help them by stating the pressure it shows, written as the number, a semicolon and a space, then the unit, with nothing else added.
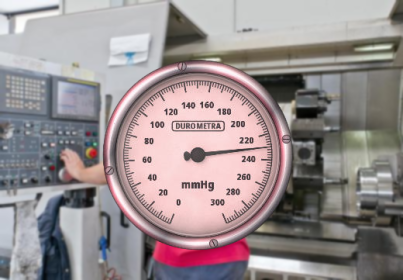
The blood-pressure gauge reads 230; mmHg
